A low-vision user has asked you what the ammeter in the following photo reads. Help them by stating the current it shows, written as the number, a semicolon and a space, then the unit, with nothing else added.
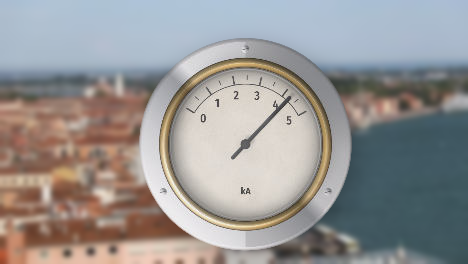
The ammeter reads 4.25; kA
